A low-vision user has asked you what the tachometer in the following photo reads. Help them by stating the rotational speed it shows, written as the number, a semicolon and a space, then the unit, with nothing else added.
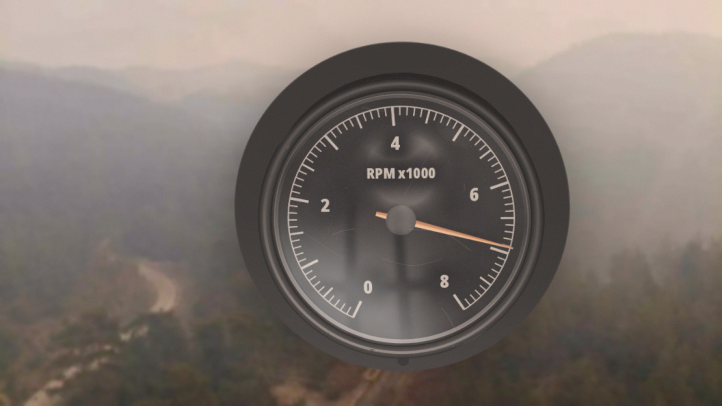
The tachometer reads 6900; rpm
